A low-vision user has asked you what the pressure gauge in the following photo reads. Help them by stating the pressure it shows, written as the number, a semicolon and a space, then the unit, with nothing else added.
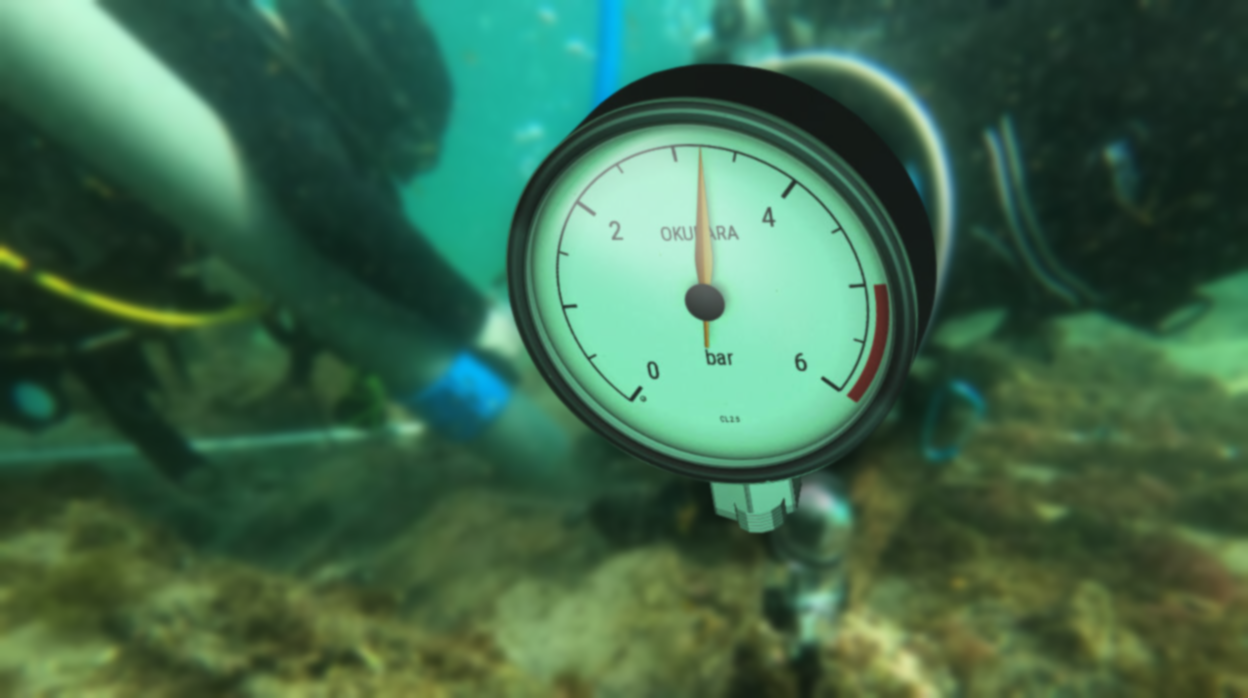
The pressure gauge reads 3.25; bar
